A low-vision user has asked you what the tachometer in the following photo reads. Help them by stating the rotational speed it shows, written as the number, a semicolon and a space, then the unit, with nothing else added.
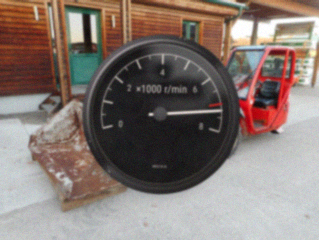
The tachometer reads 7250; rpm
